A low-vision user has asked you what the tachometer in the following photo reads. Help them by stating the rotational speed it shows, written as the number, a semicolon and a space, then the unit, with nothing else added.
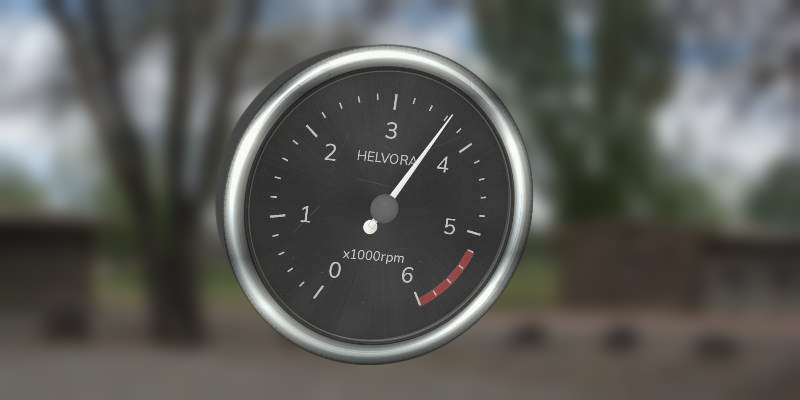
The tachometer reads 3600; rpm
